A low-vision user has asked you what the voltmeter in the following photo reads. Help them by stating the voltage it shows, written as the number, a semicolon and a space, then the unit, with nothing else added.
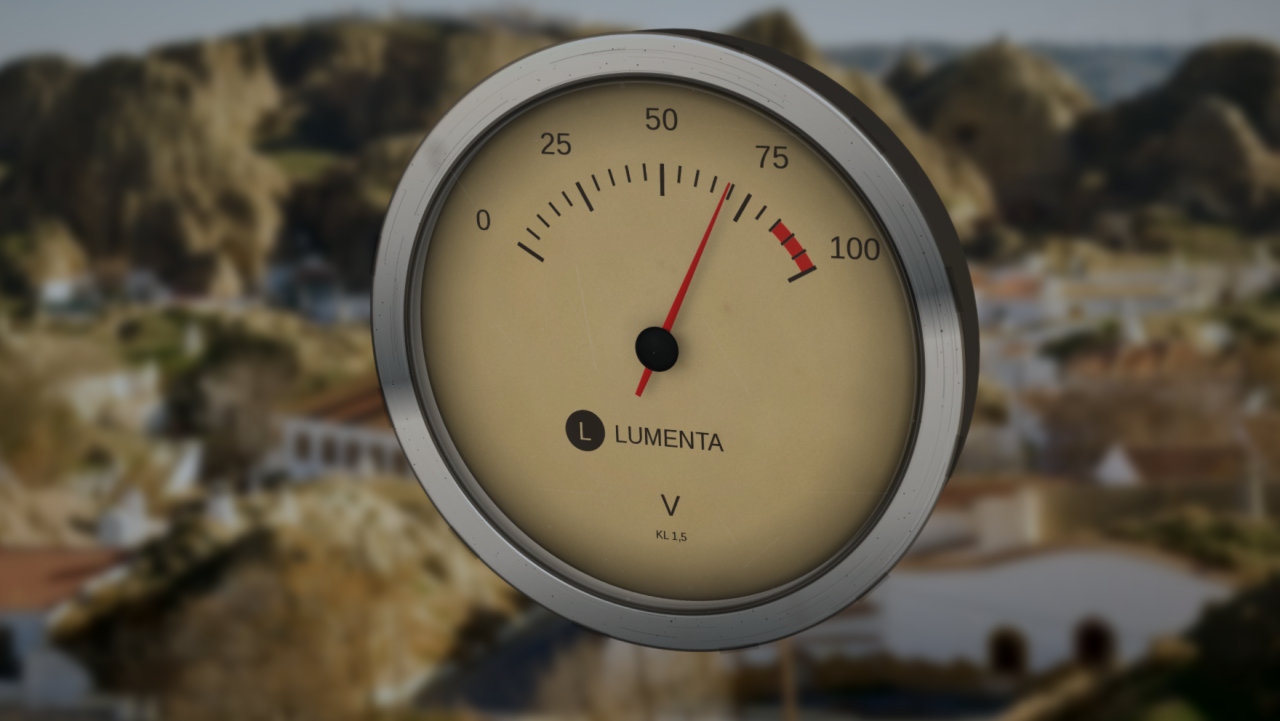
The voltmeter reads 70; V
